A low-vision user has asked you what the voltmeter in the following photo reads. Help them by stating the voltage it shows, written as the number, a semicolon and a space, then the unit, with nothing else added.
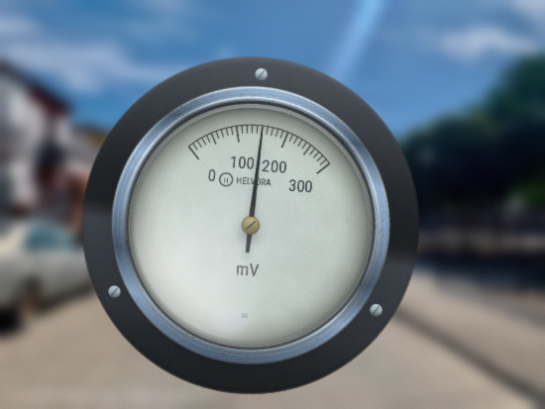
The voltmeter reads 150; mV
